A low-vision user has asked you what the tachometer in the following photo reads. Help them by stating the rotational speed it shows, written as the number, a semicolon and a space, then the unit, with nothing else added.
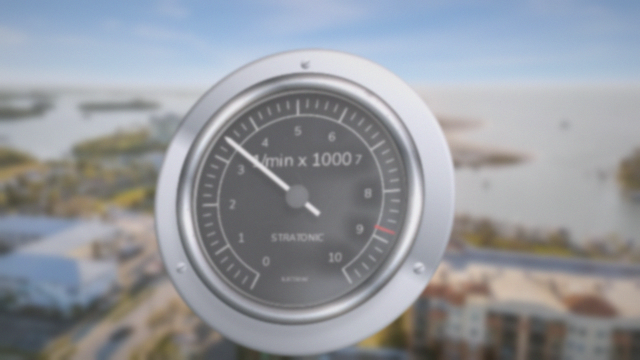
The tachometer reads 3400; rpm
